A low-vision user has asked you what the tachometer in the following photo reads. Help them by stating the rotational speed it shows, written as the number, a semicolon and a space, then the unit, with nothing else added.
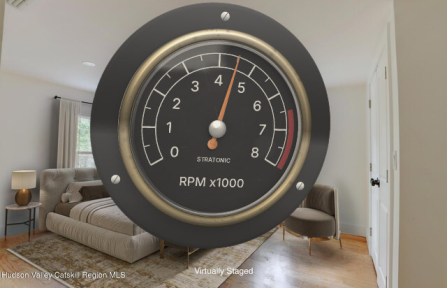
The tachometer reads 4500; rpm
